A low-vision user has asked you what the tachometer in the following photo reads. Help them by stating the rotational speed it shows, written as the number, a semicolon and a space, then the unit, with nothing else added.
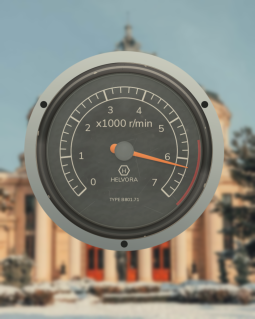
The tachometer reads 6200; rpm
